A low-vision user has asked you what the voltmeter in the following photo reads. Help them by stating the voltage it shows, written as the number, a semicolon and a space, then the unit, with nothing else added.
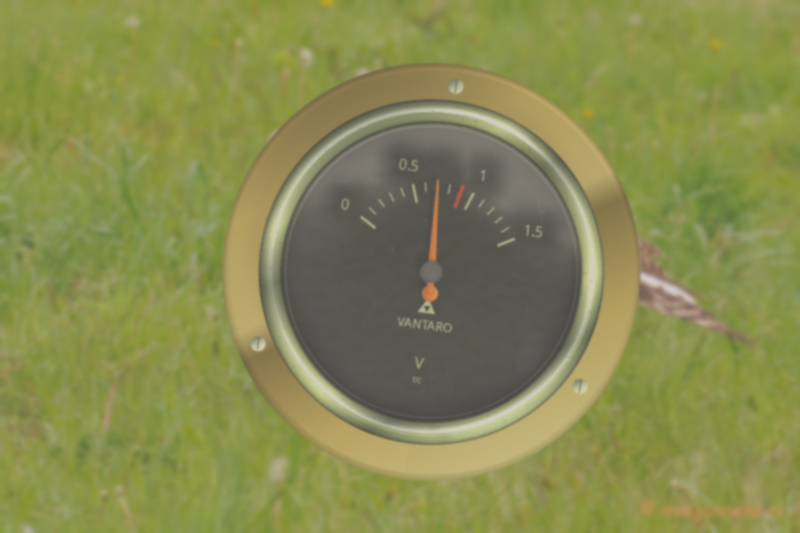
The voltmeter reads 0.7; V
